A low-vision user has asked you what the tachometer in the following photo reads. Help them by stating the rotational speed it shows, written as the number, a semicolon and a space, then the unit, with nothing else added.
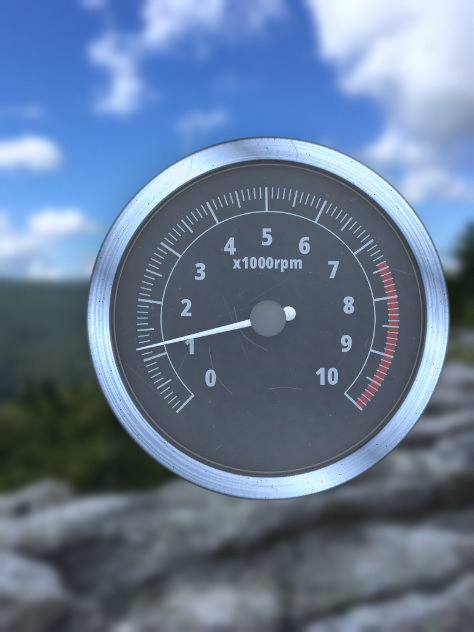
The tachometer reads 1200; rpm
